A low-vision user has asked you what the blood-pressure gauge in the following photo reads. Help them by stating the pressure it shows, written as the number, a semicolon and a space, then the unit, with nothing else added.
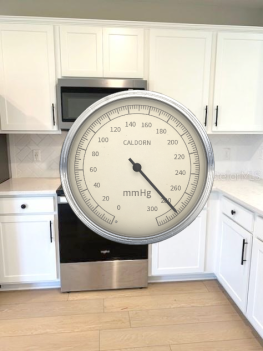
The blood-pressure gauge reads 280; mmHg
